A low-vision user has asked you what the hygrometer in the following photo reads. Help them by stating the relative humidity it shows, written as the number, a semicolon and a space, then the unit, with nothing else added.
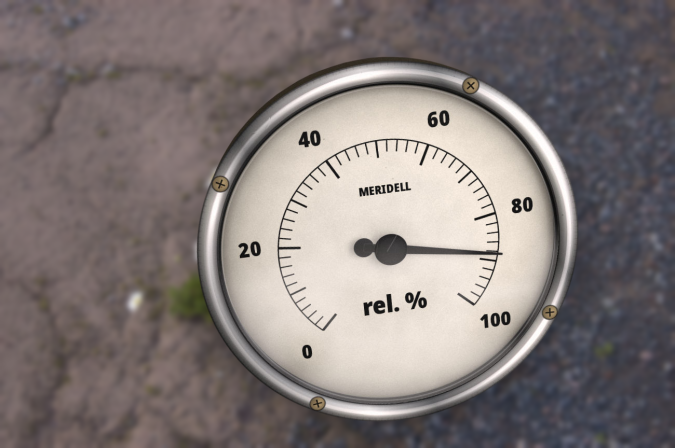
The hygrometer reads 88; %
